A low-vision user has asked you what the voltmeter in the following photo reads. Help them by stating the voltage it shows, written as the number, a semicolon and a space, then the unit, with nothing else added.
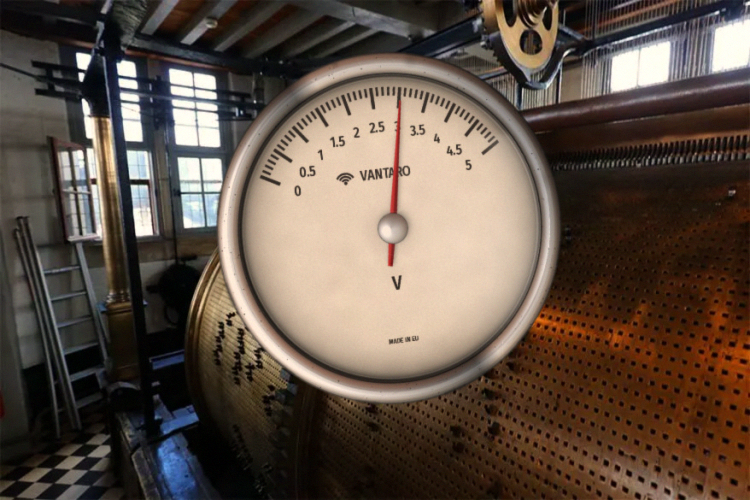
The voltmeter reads 3; V
